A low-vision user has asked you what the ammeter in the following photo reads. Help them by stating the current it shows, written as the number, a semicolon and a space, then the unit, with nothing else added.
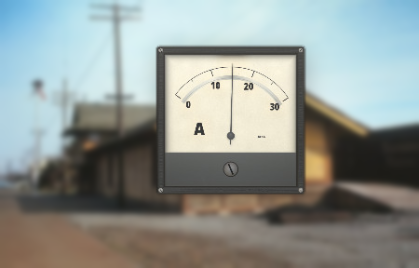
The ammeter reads 15; A
